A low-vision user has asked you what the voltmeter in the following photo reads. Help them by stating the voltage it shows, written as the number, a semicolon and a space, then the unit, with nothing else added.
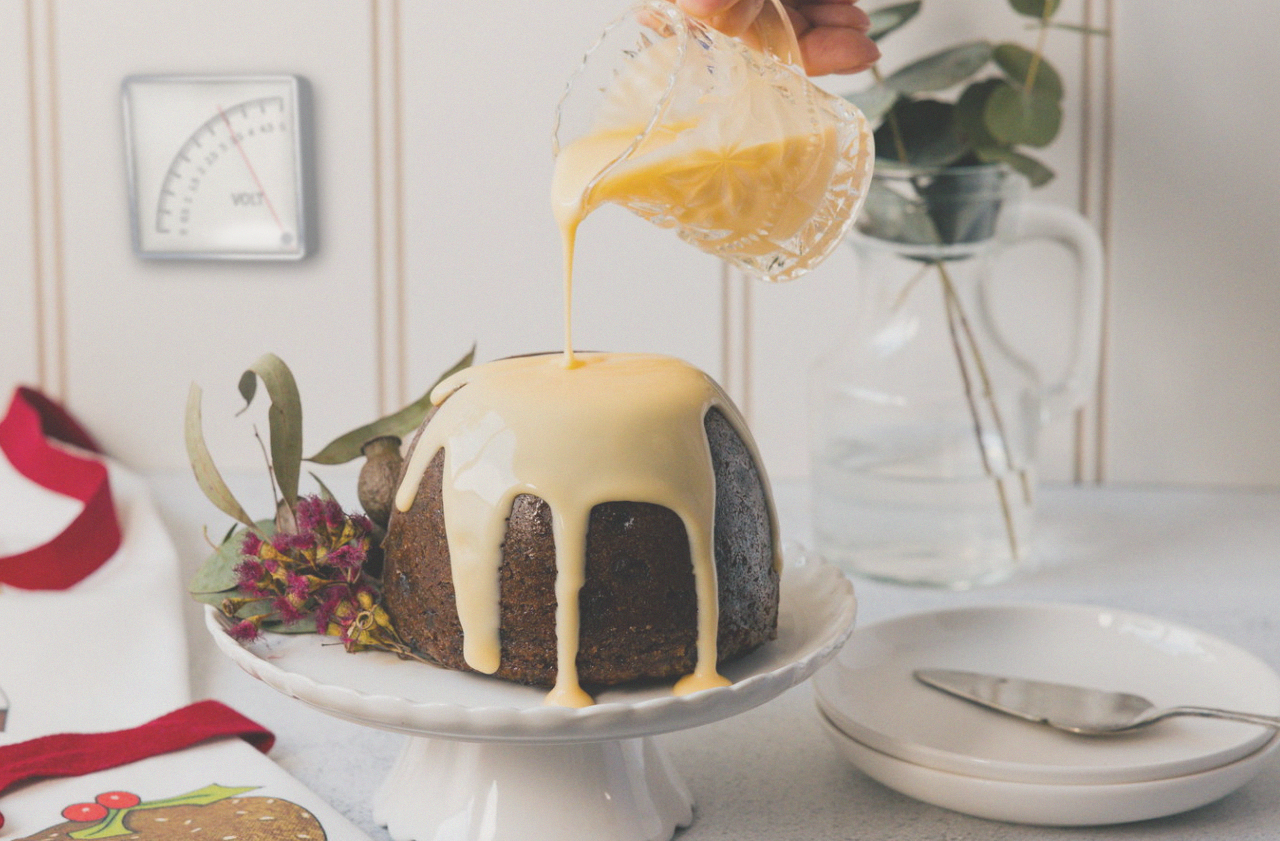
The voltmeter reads 3.5; V
